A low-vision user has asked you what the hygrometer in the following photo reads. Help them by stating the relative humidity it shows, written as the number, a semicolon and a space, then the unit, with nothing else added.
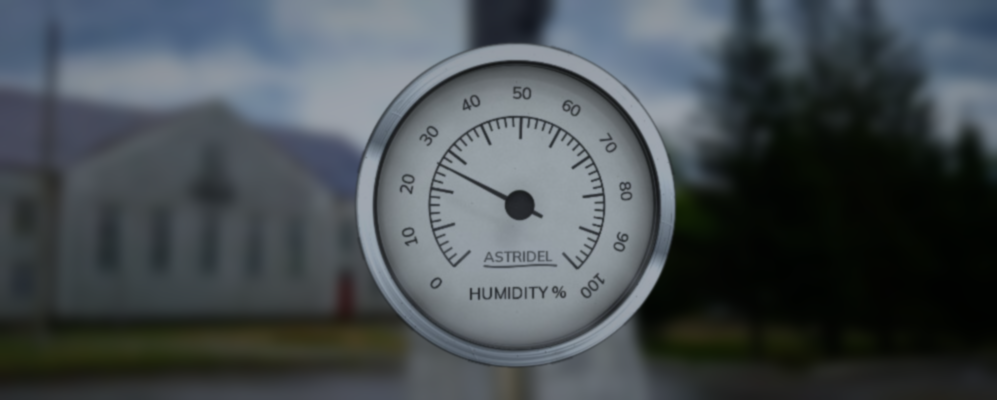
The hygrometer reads 26; %
